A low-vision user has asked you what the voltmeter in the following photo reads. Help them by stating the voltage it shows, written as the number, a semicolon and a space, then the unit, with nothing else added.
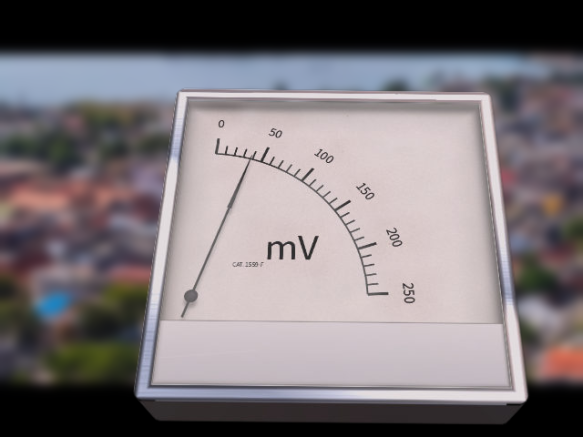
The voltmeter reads 40; mV
